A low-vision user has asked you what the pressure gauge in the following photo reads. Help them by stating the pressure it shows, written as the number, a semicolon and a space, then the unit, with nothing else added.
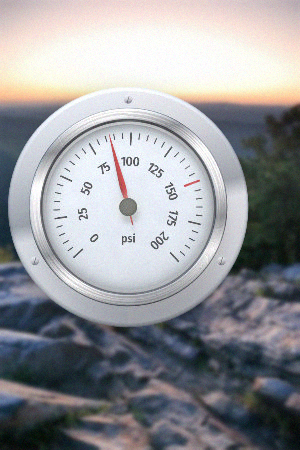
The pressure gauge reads 87.5; psi
